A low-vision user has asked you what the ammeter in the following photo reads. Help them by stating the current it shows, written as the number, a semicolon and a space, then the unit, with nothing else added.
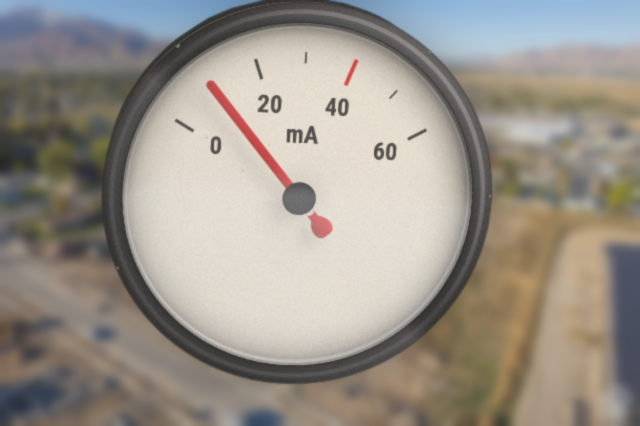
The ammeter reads 10; mA
